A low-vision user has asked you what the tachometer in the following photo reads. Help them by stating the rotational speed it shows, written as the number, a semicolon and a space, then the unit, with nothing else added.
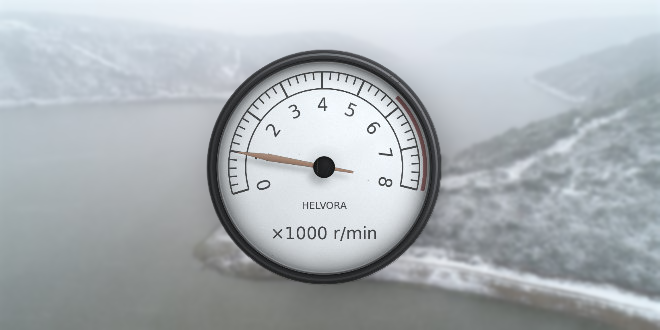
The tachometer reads 1000; rpm
